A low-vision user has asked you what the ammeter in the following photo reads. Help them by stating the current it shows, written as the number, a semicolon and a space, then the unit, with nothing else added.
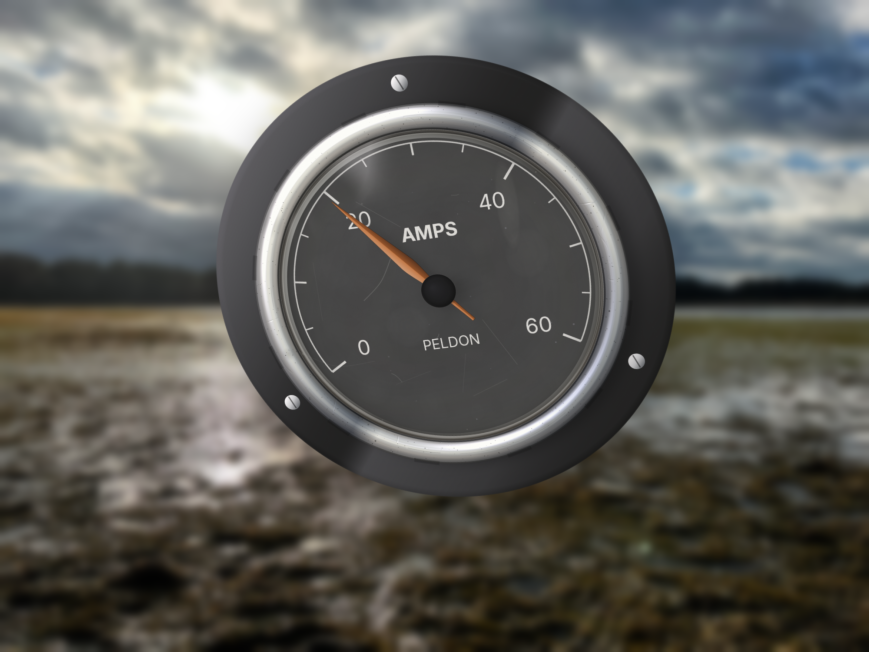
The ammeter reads 20; A
